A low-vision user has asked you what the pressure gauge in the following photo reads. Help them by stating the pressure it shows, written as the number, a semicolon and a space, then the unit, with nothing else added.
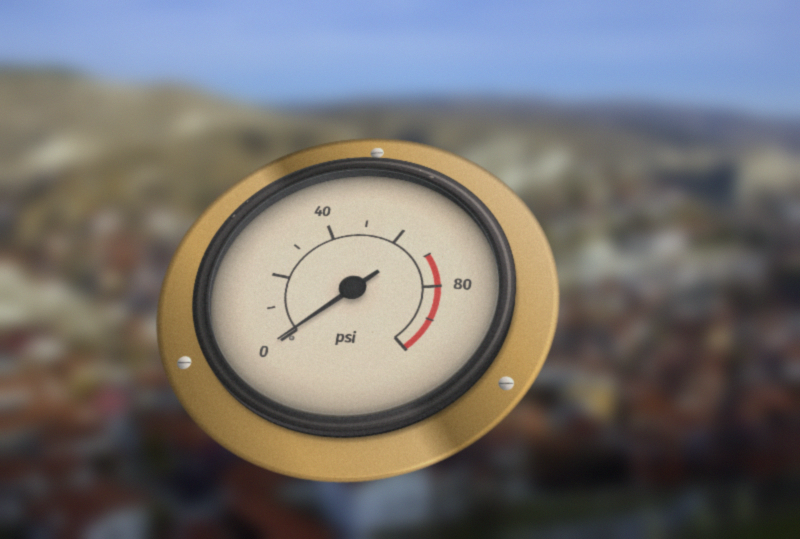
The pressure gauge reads 0; psi
